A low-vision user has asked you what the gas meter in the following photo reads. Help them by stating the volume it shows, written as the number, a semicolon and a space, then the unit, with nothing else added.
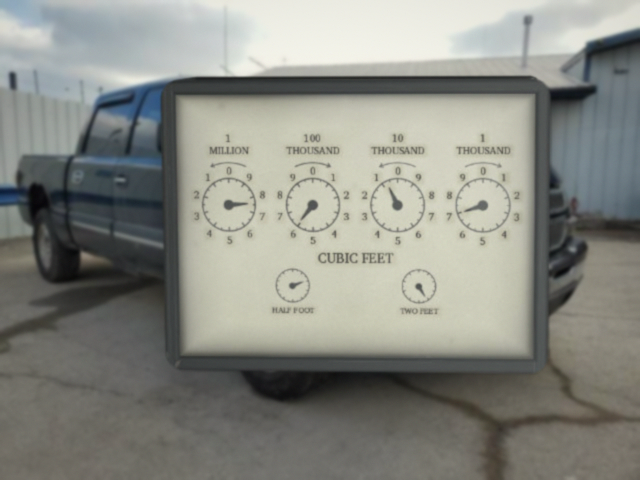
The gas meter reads 760700; ft³
